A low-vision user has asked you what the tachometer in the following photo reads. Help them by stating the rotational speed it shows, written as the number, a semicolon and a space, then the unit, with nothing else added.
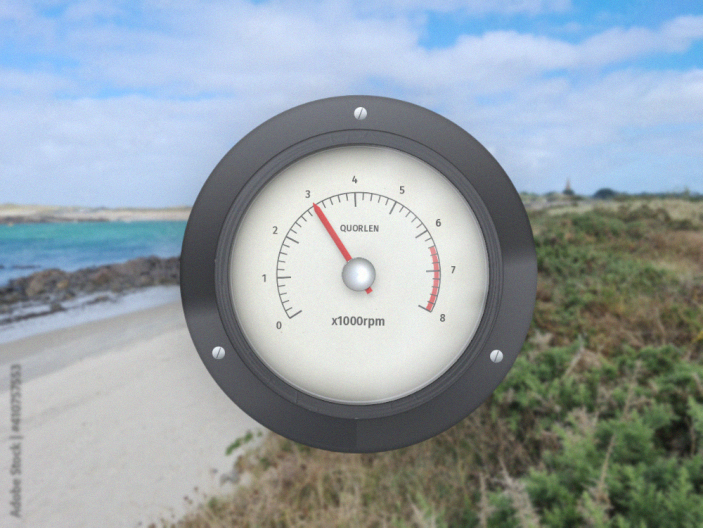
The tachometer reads 3000; rpm
